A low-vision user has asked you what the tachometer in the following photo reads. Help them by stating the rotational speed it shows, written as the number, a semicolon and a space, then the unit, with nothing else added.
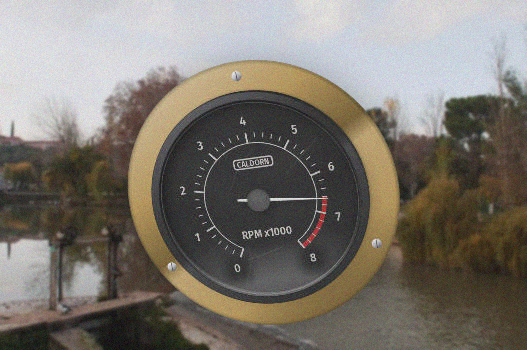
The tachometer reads 6600; rpm
